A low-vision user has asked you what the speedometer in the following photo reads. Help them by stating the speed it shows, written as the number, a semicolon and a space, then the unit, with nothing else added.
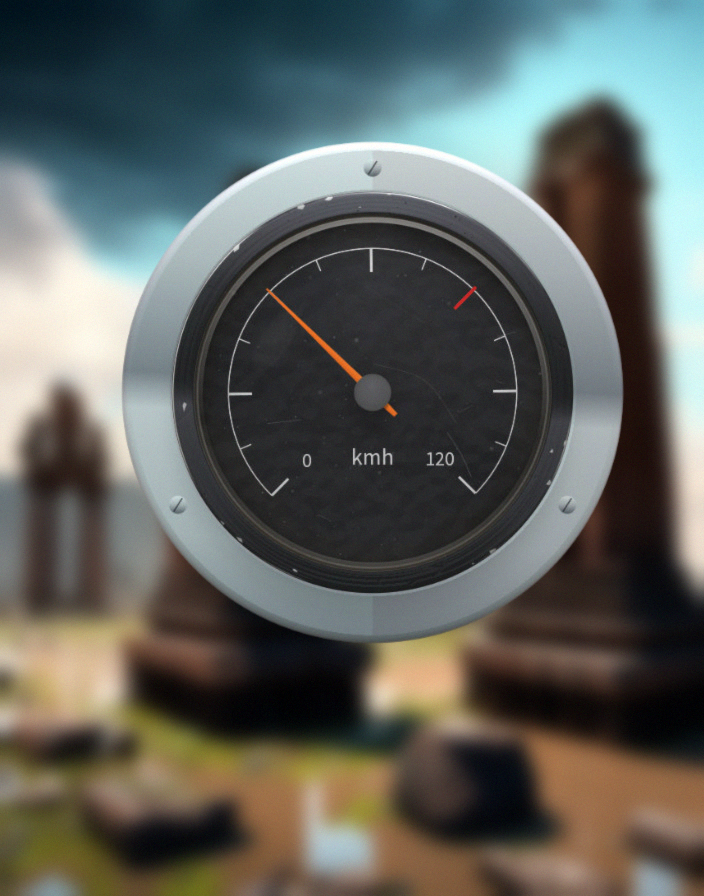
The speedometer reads 40; km/h
